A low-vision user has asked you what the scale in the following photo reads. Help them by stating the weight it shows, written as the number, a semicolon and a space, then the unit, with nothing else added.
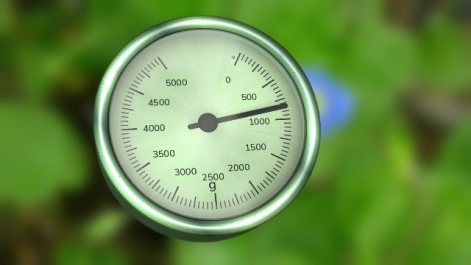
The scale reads 850; g
